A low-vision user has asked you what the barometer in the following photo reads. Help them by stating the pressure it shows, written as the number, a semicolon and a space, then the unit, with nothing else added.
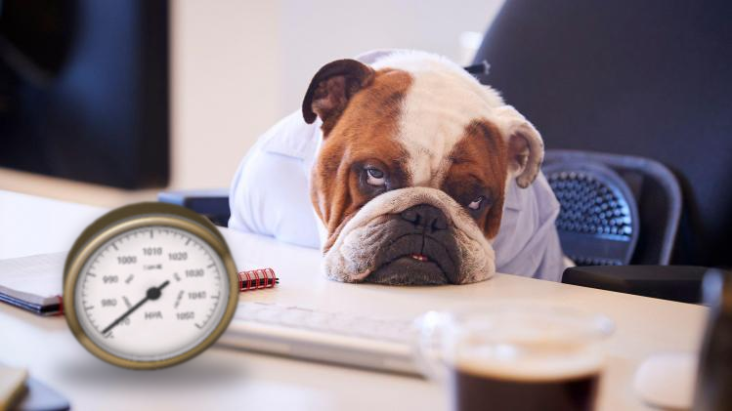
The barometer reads 972; hPa
